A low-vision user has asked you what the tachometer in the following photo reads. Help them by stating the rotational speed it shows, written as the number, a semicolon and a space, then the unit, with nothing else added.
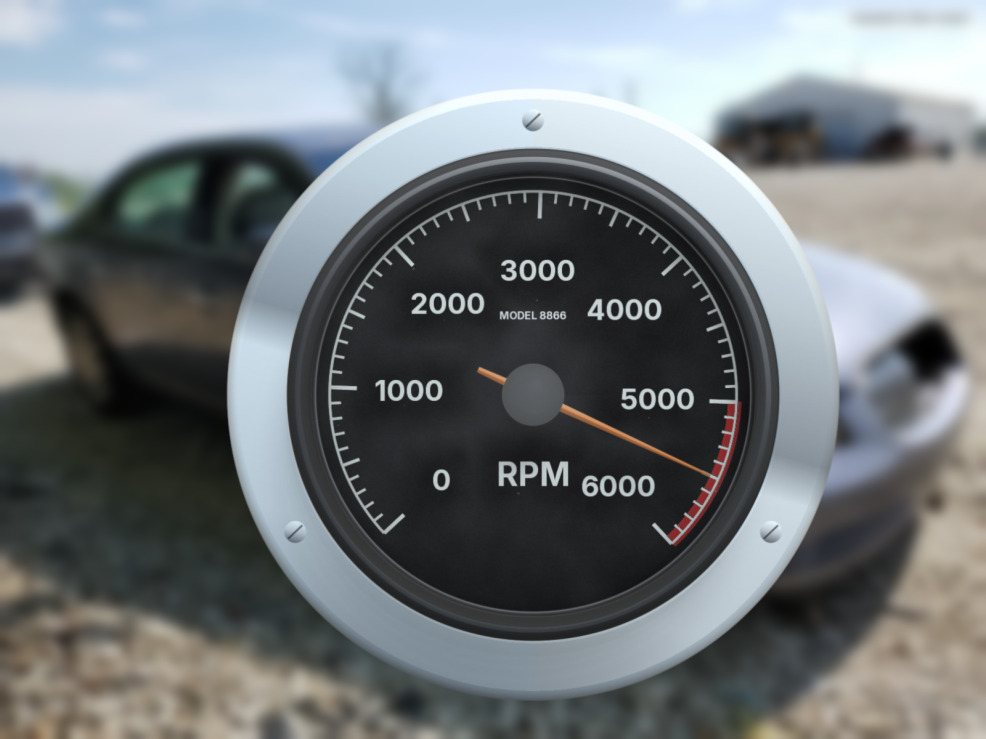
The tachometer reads 5500; rpm
